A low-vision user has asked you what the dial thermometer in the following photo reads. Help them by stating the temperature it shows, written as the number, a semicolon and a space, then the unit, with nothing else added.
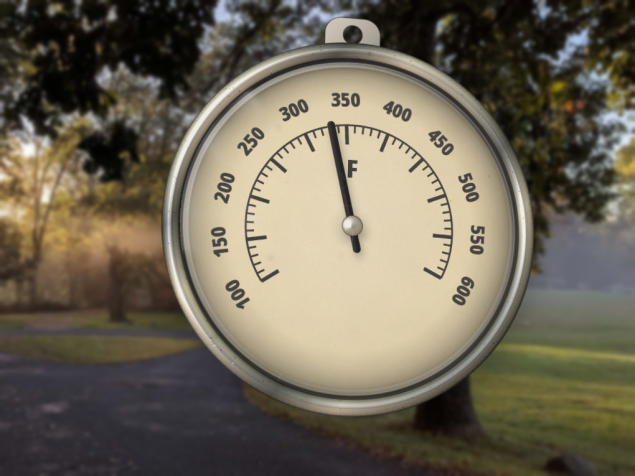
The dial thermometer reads 330; °F
